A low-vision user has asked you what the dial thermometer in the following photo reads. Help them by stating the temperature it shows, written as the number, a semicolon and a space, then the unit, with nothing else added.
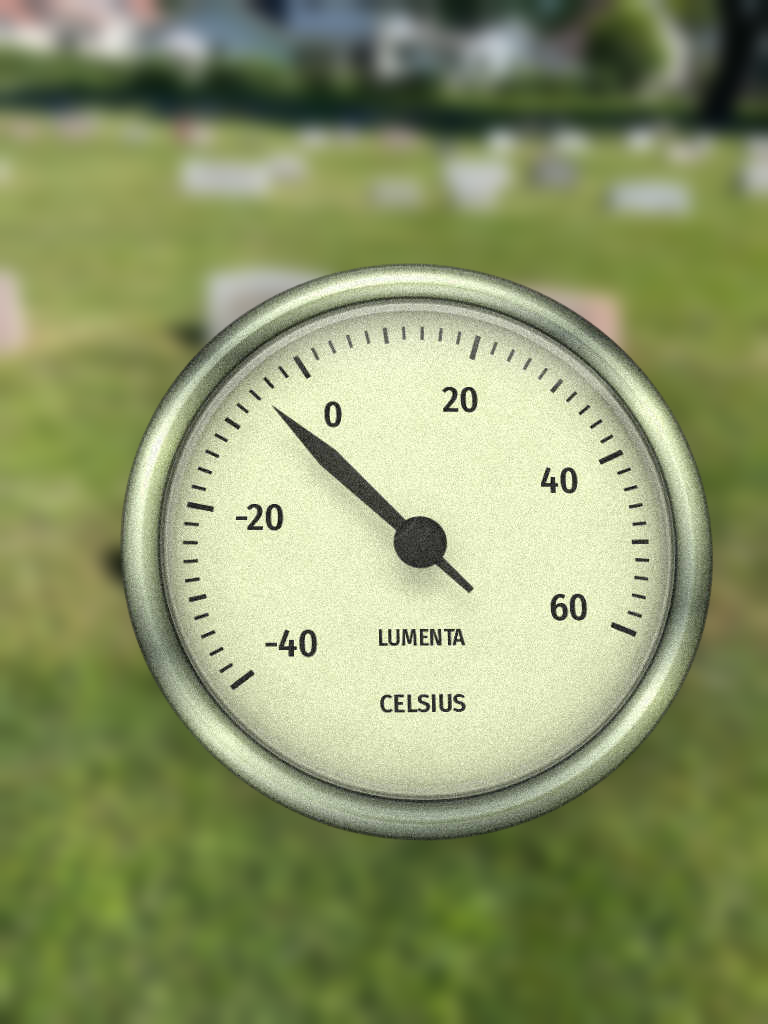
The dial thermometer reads -6; °C
